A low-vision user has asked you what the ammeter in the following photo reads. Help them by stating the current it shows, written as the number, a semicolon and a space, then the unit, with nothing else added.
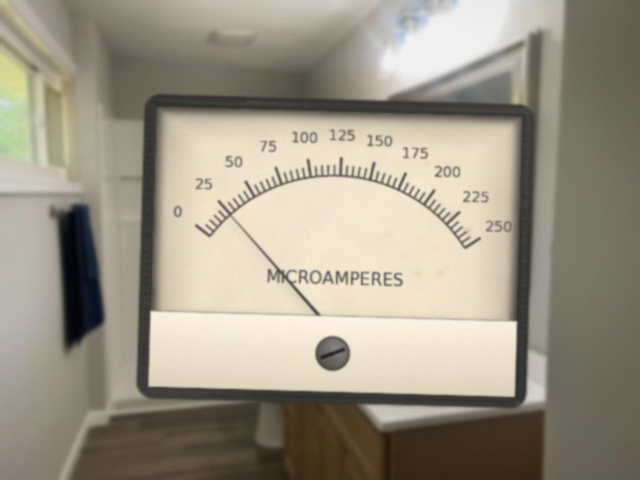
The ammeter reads 25; µA
